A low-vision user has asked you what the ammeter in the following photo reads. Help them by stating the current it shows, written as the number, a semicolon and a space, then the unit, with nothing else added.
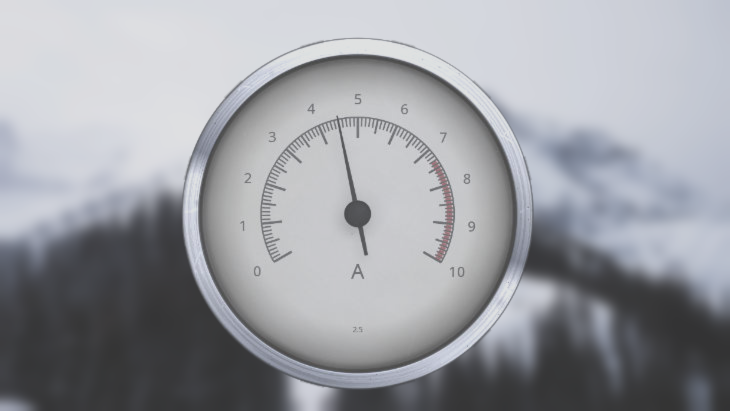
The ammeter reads 4.5; A
